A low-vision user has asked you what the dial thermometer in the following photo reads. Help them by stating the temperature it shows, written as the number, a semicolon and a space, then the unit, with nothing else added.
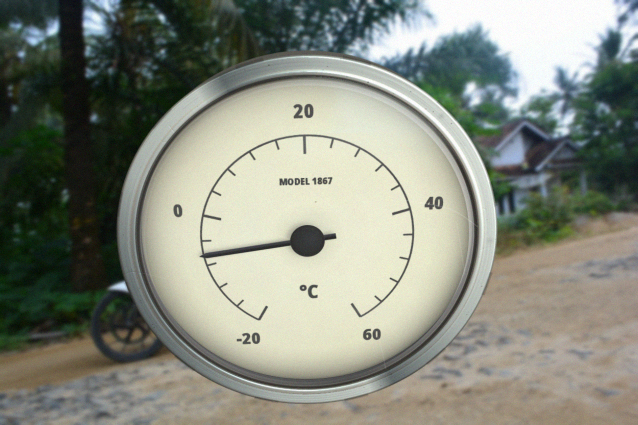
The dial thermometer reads -6; °C
